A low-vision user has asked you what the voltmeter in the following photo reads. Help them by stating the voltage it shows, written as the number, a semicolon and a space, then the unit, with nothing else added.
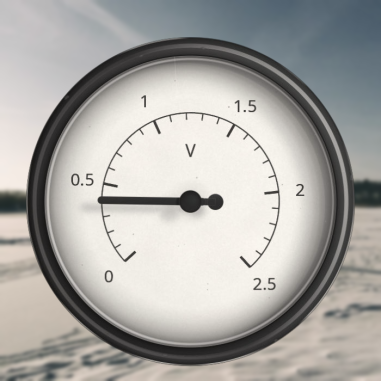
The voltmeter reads 0.4; V
